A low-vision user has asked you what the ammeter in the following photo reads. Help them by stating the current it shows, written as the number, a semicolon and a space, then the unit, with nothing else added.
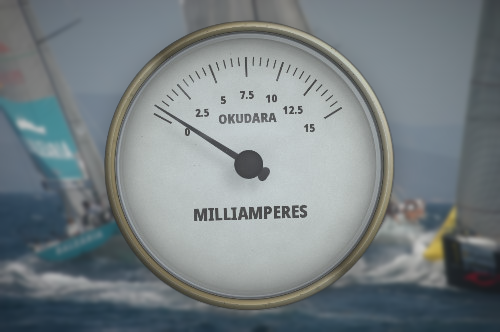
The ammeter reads 0.5; mA
